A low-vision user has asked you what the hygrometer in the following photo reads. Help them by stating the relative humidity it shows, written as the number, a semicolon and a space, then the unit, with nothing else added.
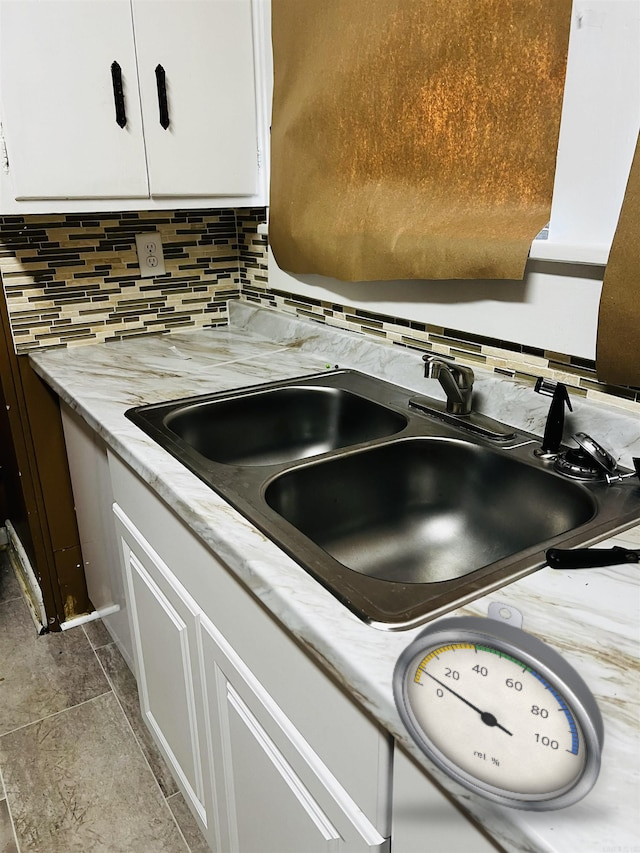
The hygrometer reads 10; %
